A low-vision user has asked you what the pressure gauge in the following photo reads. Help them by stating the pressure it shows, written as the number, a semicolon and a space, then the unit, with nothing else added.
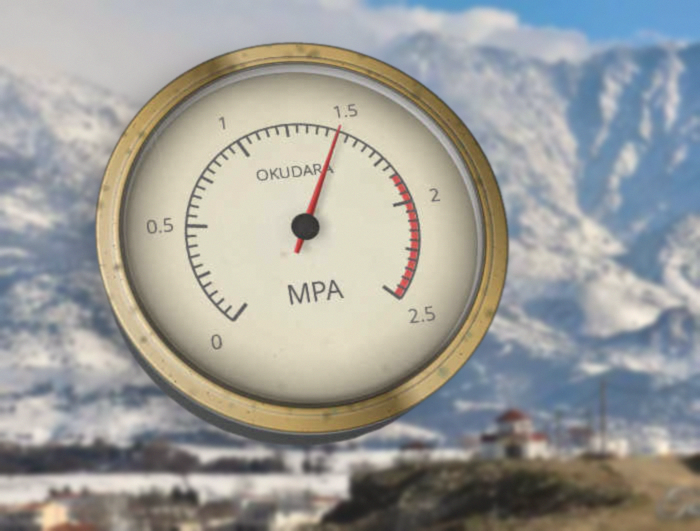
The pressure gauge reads 1.5; MPa
